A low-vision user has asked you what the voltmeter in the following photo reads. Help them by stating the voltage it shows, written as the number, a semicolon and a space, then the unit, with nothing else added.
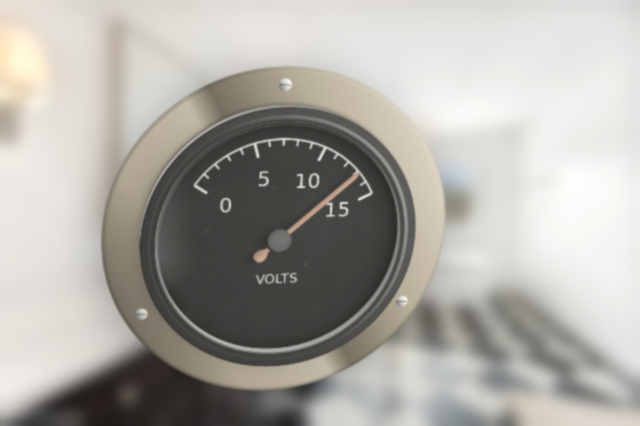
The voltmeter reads 13; V
